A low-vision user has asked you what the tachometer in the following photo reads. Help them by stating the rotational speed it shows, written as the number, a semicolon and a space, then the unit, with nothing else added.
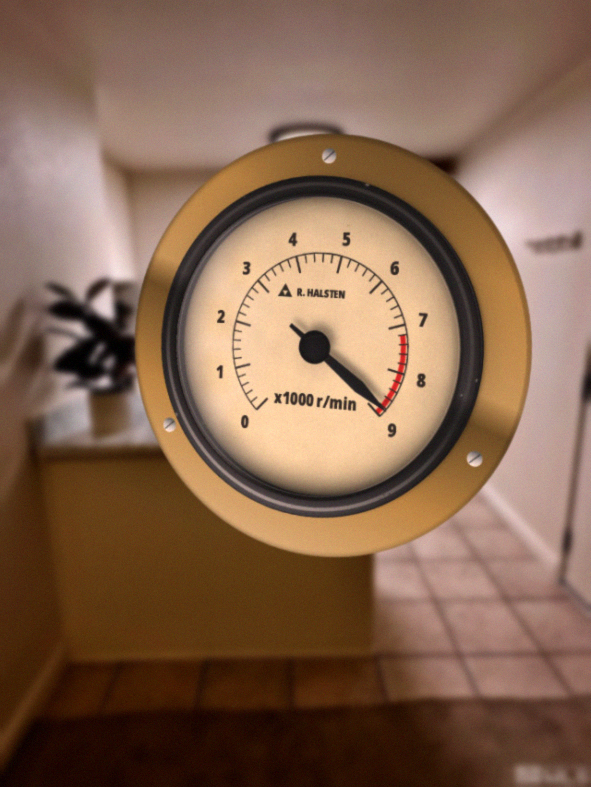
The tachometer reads 8800; rpm
